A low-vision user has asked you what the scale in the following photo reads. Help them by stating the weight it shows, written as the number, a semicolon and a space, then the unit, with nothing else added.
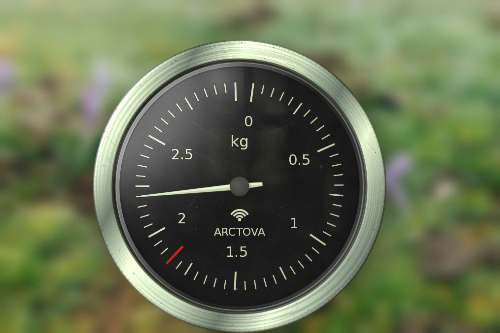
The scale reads 2.2; kg
